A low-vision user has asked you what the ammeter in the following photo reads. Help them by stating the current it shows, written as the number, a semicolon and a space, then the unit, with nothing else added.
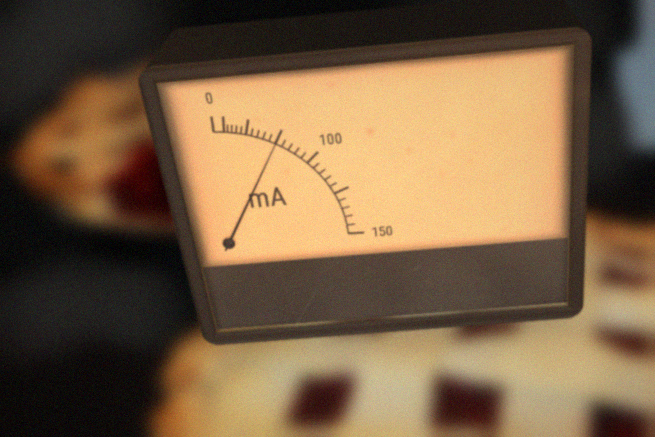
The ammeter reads 75; mA
